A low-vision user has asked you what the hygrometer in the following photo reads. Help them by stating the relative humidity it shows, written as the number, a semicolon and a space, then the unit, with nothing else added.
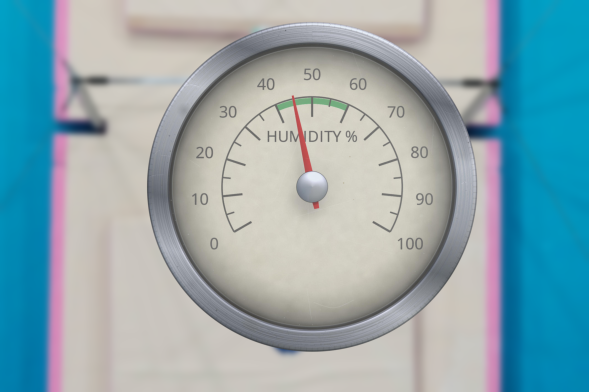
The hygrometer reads 45; %
